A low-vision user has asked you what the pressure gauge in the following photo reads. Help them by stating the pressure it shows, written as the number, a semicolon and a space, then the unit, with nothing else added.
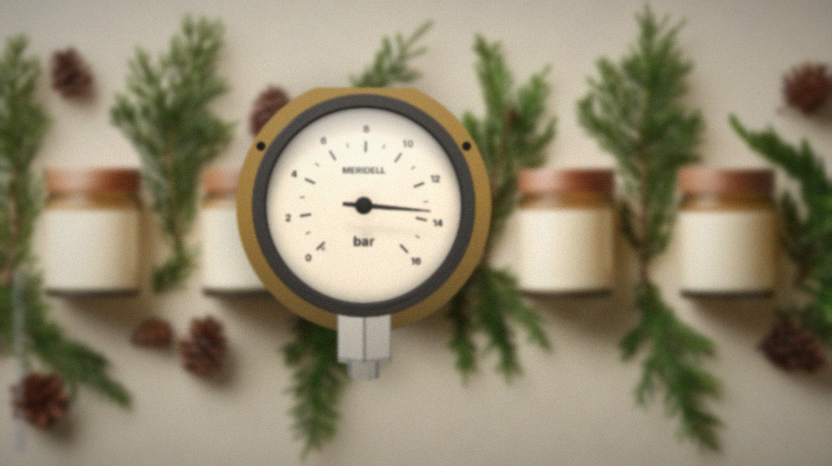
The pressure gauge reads 13.5; bar
